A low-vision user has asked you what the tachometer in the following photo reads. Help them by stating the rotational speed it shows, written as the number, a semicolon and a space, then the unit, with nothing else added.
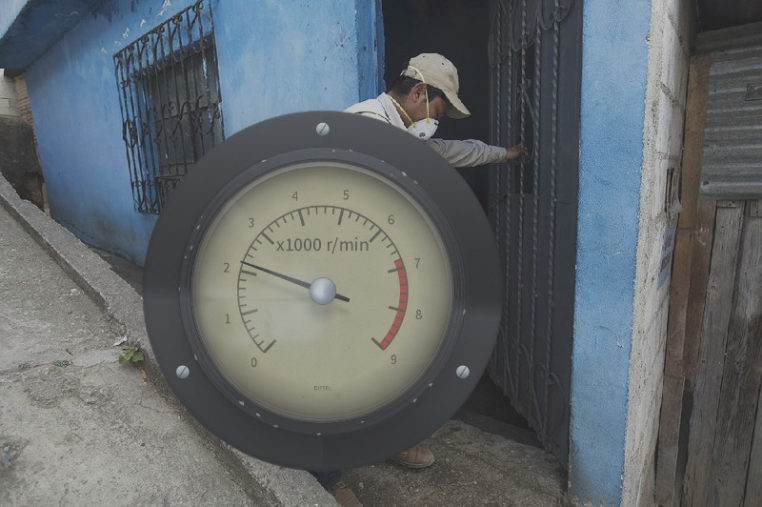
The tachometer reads 2200; rpm
